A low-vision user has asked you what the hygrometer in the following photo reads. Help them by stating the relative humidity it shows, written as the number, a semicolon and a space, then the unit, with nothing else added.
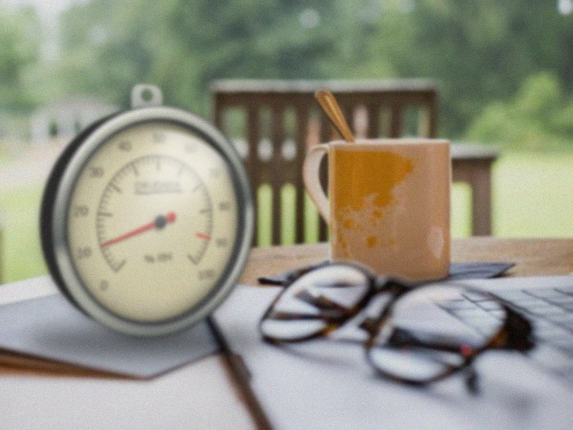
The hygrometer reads 10; %
